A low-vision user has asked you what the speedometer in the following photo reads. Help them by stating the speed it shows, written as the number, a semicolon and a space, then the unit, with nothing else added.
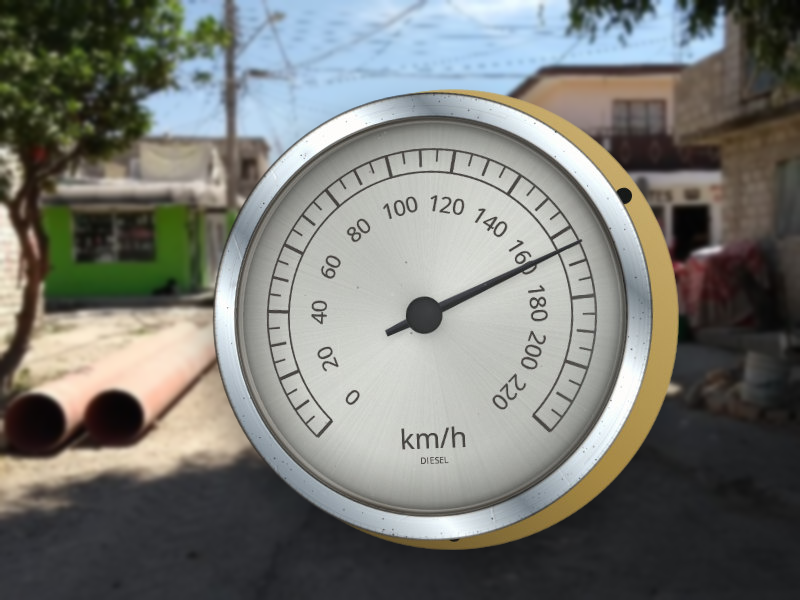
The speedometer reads 165; km/h
